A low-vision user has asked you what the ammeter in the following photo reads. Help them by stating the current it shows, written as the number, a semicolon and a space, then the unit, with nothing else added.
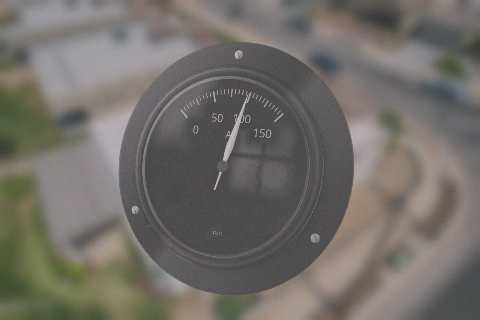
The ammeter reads 100; A
